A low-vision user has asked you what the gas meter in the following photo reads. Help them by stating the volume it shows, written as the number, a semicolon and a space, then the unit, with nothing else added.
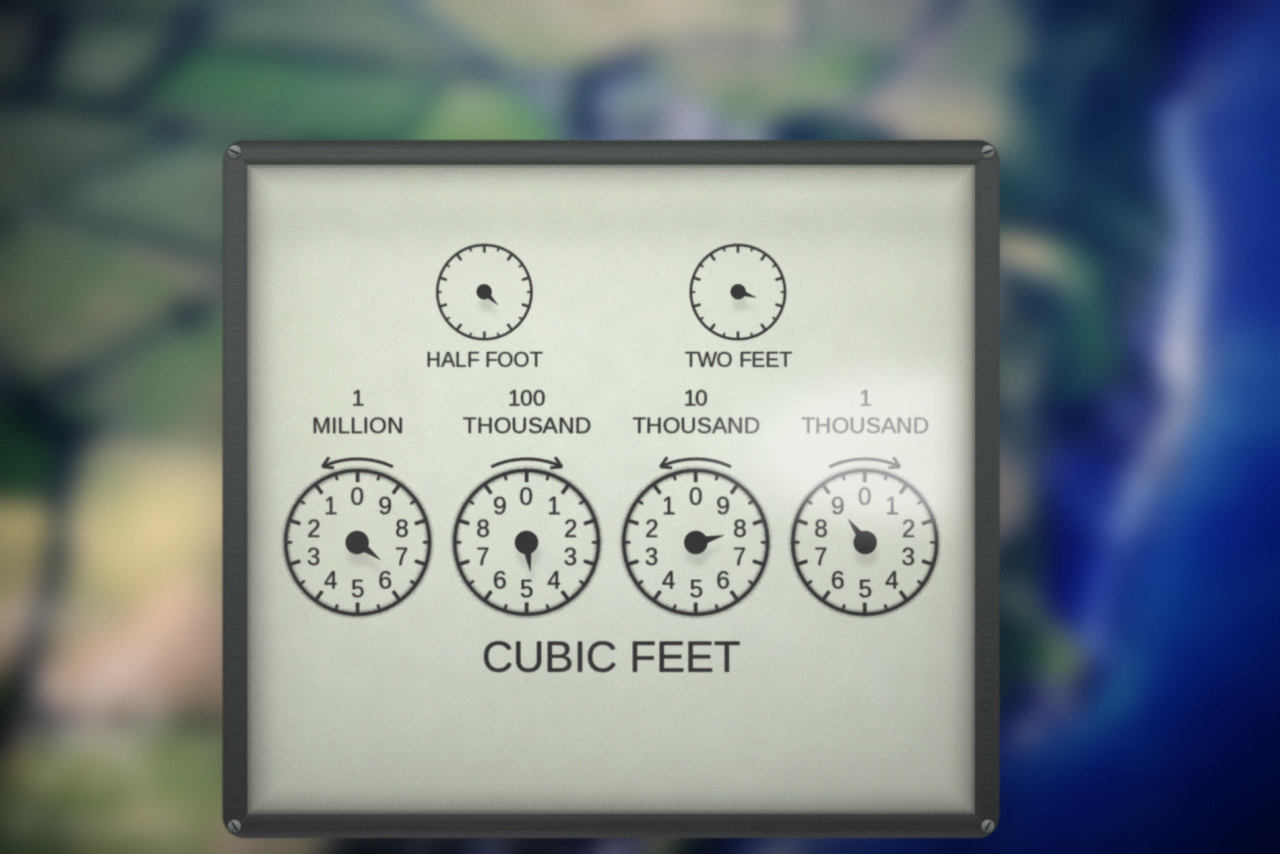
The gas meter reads 647900; ft³
